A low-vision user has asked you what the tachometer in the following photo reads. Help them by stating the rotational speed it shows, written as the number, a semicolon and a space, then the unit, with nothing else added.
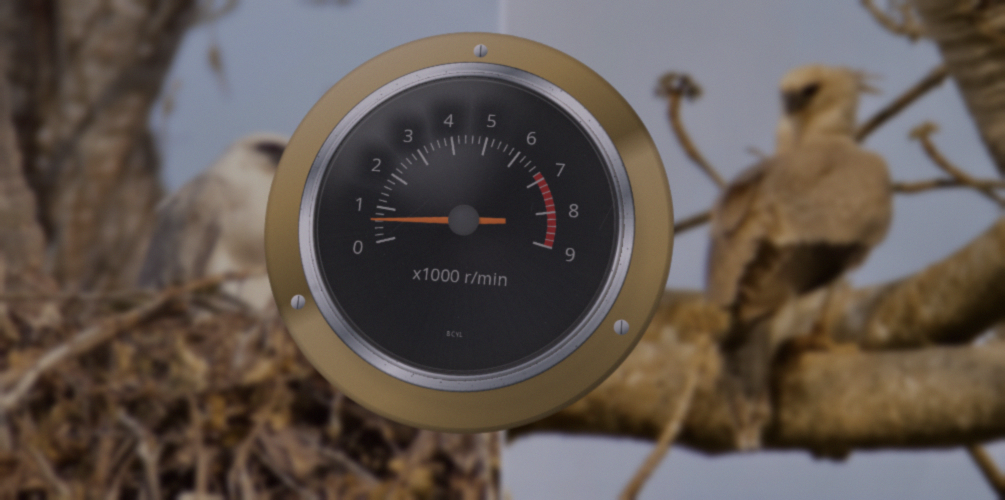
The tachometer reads 600; rpm
